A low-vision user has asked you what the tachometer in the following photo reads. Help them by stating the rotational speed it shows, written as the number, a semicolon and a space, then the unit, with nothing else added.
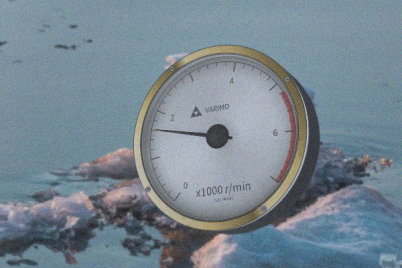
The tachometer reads 1600; rpm
